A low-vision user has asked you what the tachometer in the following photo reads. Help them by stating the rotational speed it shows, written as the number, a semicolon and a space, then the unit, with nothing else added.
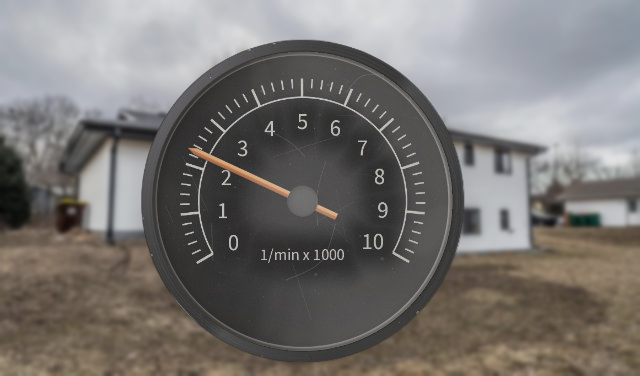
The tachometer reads 2300; rpm
